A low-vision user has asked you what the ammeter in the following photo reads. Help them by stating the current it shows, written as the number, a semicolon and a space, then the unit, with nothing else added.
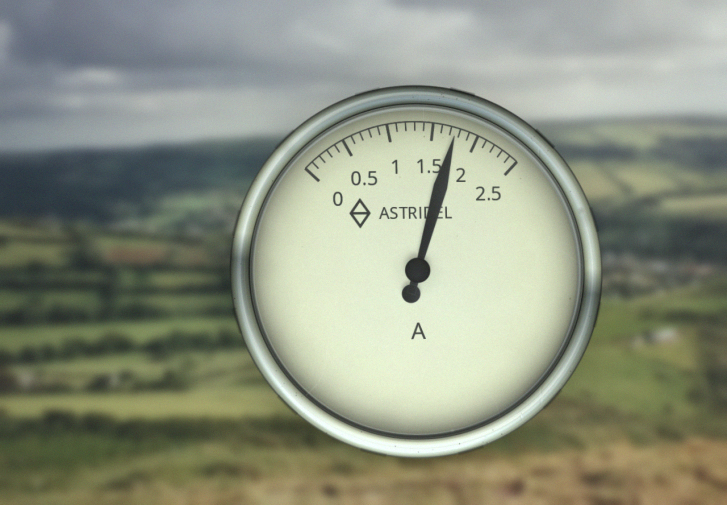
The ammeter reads 1.75; A
